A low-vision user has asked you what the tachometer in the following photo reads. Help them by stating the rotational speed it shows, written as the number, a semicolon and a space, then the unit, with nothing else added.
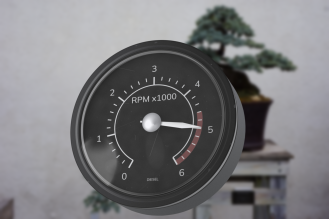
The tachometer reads 5000; rpm
